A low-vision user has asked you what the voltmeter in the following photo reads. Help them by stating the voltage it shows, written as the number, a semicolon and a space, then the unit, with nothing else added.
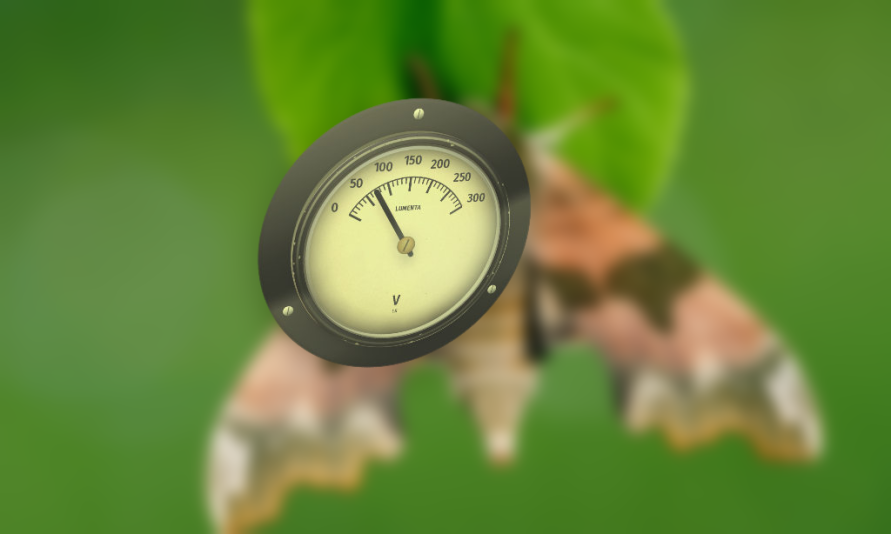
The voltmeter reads 70; V
